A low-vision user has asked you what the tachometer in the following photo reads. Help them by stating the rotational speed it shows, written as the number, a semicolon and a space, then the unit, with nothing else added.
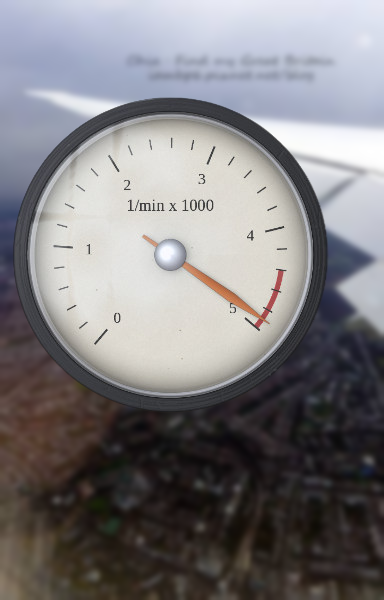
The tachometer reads 4900; rpm
